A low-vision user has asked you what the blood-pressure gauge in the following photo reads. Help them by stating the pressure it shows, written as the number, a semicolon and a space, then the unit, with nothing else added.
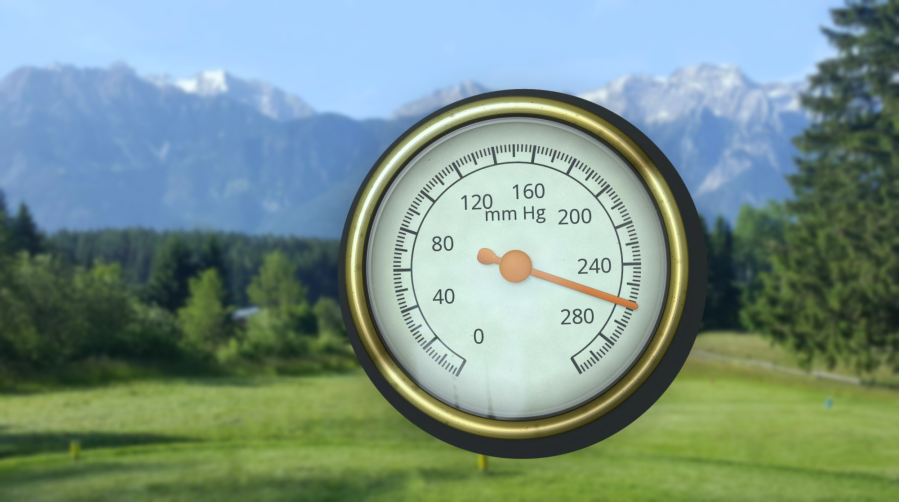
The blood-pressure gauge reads 260; mmHg
